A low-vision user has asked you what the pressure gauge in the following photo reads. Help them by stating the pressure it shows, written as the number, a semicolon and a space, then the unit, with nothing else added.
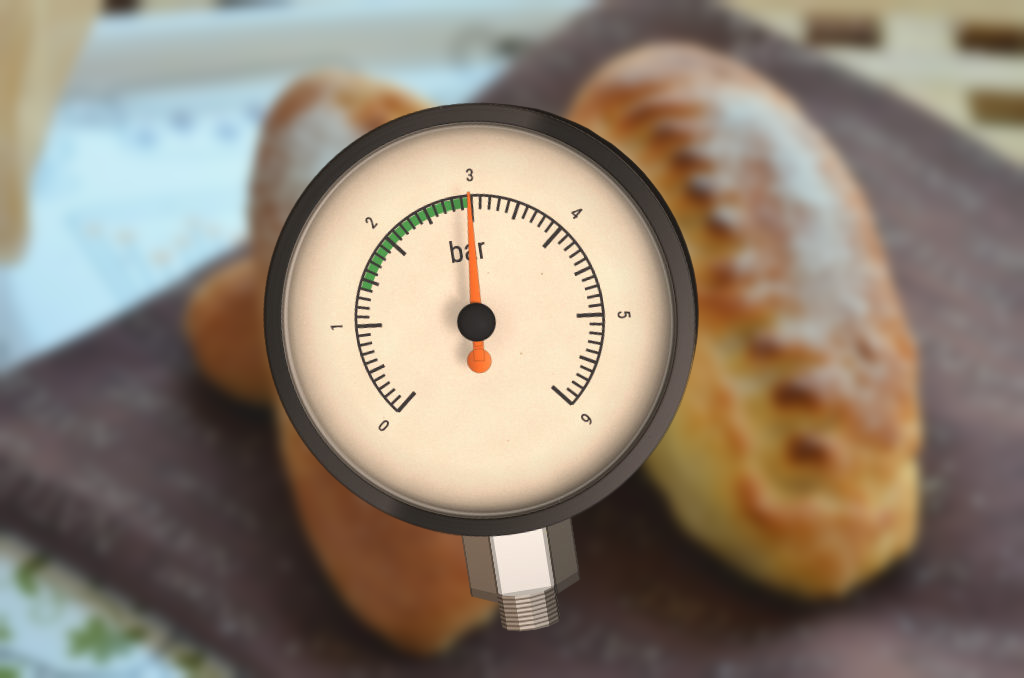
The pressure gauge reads 3; bar
